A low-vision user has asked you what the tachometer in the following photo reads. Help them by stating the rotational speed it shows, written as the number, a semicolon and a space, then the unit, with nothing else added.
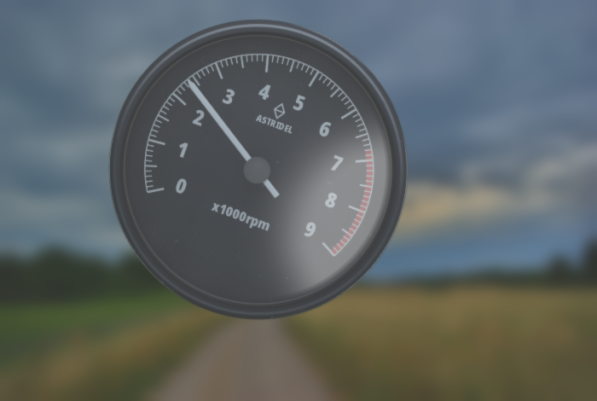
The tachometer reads 2400; rpm
